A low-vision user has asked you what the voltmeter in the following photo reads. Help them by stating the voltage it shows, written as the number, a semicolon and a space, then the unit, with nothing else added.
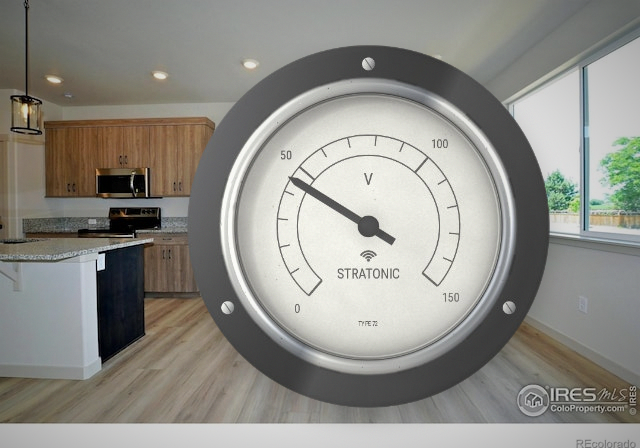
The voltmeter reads 45; V
